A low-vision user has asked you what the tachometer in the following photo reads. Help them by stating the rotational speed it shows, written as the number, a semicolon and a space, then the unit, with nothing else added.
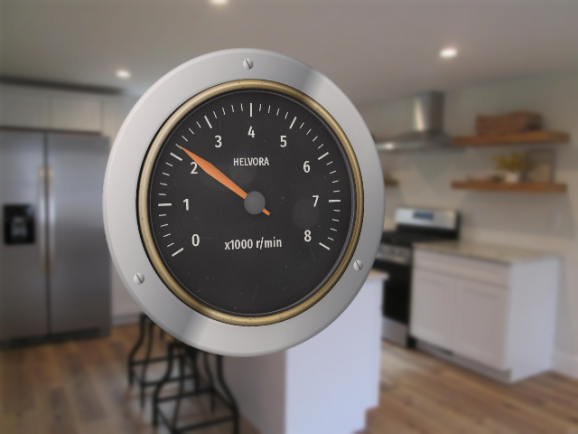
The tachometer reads 2200; rpm
